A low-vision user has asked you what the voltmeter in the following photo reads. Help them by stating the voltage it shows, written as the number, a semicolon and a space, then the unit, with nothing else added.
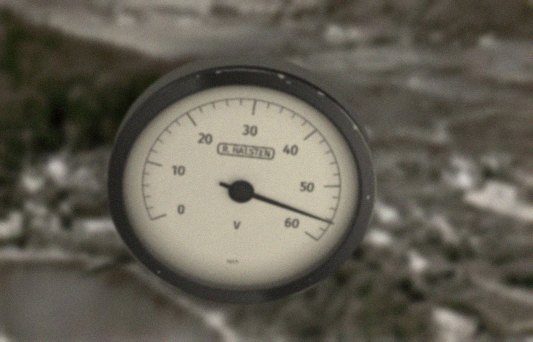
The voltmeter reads 56; V
